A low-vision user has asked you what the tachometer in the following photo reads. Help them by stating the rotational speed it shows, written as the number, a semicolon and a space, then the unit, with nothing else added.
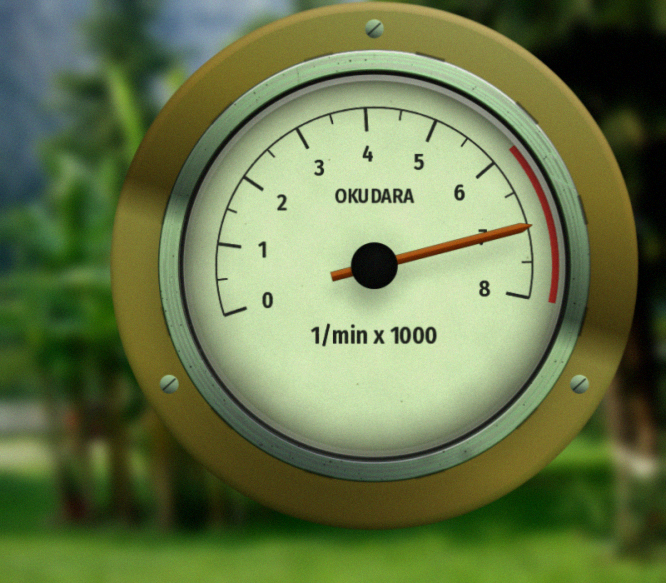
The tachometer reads 7000; rpm
